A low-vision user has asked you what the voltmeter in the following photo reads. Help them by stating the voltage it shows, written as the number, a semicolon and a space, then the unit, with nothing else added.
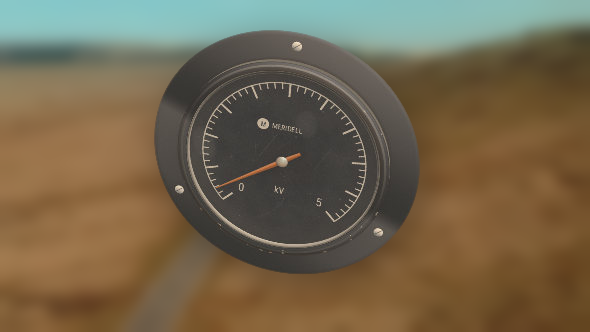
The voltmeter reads 0.2; kV
